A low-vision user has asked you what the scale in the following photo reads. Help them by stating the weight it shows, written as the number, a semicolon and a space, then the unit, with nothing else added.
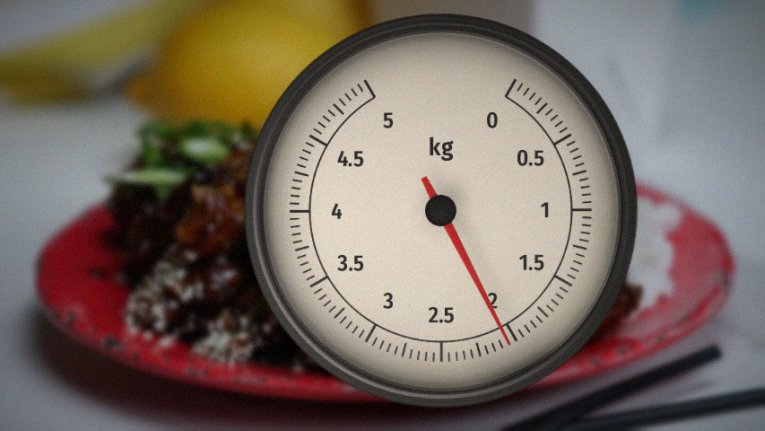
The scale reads 2.05; kg
